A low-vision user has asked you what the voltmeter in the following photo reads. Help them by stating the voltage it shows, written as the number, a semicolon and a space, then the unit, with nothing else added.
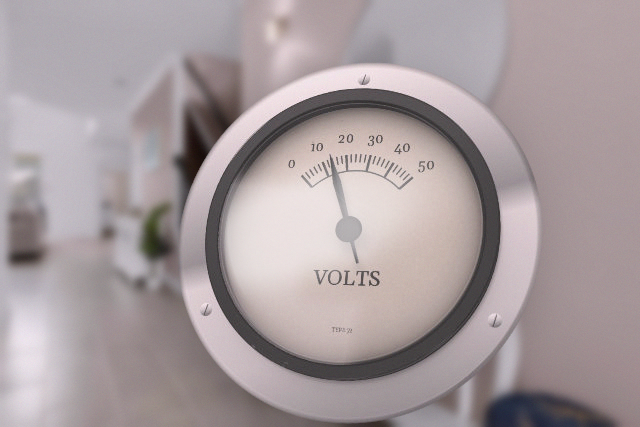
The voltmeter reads 14; V
